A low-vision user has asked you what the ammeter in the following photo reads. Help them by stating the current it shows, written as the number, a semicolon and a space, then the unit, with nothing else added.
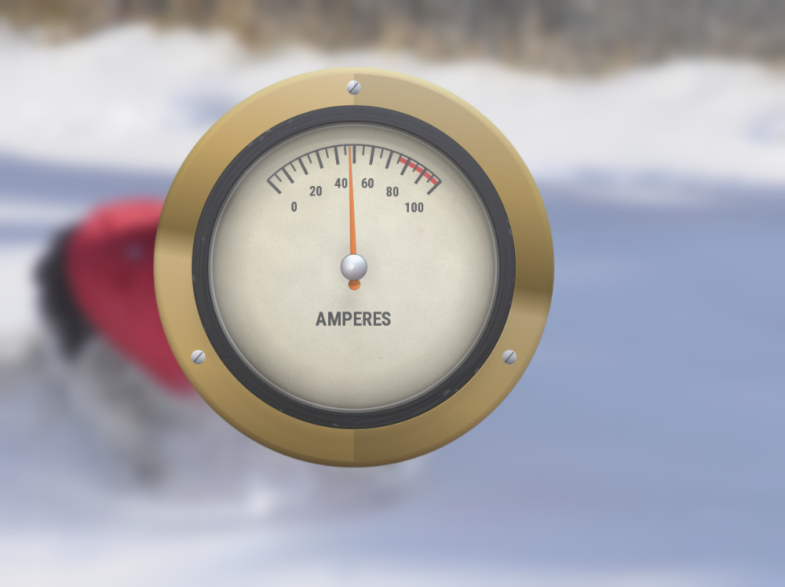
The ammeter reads 47.5; A
